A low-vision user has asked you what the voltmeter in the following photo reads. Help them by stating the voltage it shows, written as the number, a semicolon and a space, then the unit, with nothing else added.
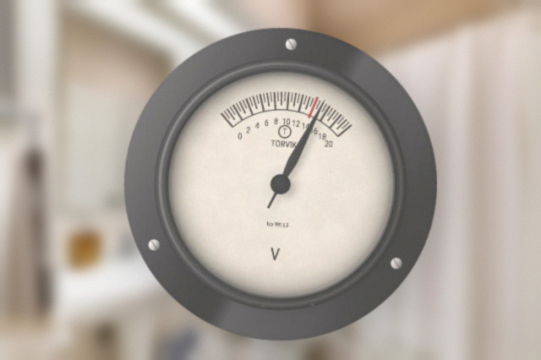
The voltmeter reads 15; V
